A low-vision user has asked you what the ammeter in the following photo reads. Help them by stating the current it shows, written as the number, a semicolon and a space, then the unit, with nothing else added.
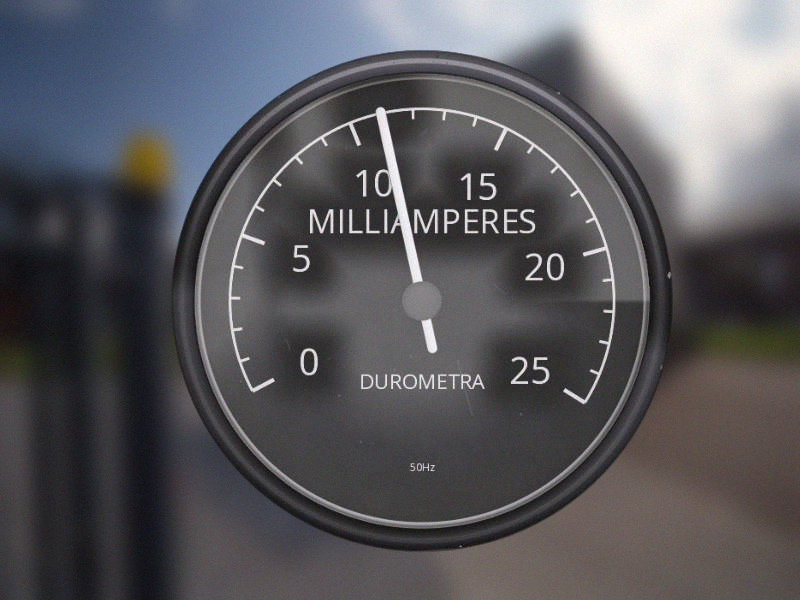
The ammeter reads 11; mA
